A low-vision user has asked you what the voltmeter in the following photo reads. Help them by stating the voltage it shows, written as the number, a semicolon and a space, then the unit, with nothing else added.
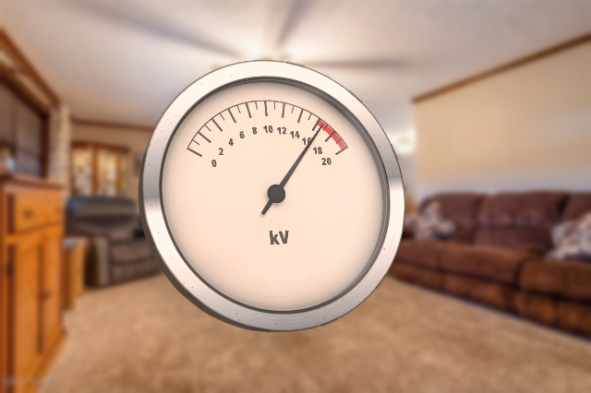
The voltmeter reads 16.5; kV
